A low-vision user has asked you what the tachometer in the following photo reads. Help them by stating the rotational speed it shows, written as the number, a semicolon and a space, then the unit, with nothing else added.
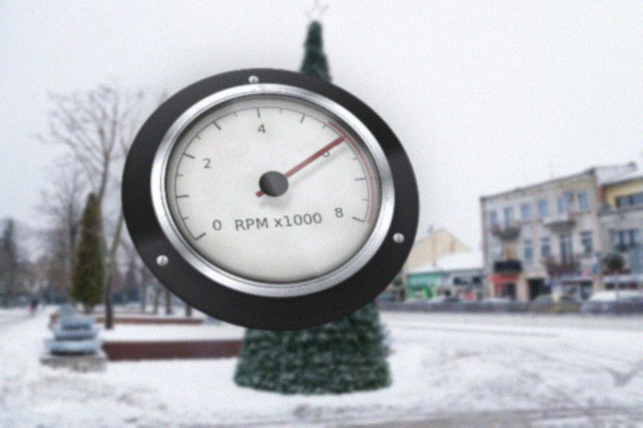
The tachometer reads 6000; rpm
